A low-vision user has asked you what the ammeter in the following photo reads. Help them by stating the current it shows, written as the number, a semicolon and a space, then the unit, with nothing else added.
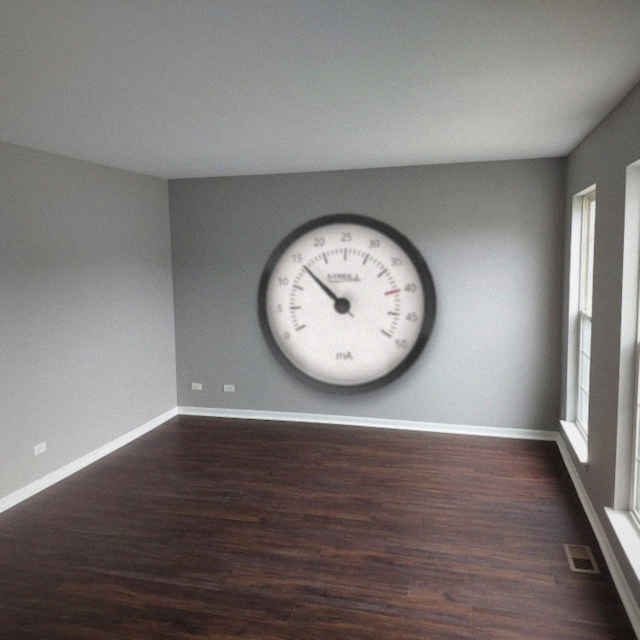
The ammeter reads 15; mA
